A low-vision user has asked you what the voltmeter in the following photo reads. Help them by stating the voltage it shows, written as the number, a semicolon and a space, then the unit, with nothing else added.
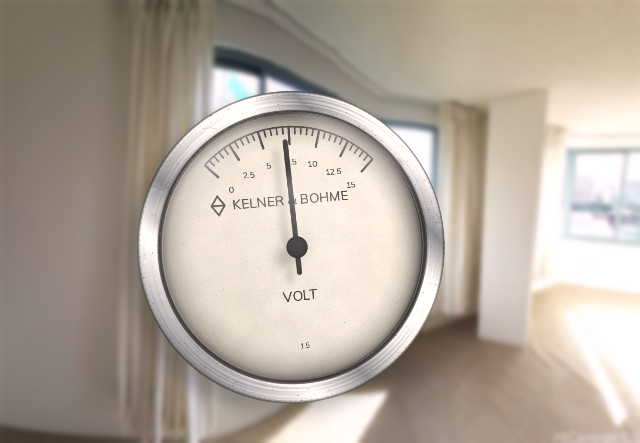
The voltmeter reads 7; V
